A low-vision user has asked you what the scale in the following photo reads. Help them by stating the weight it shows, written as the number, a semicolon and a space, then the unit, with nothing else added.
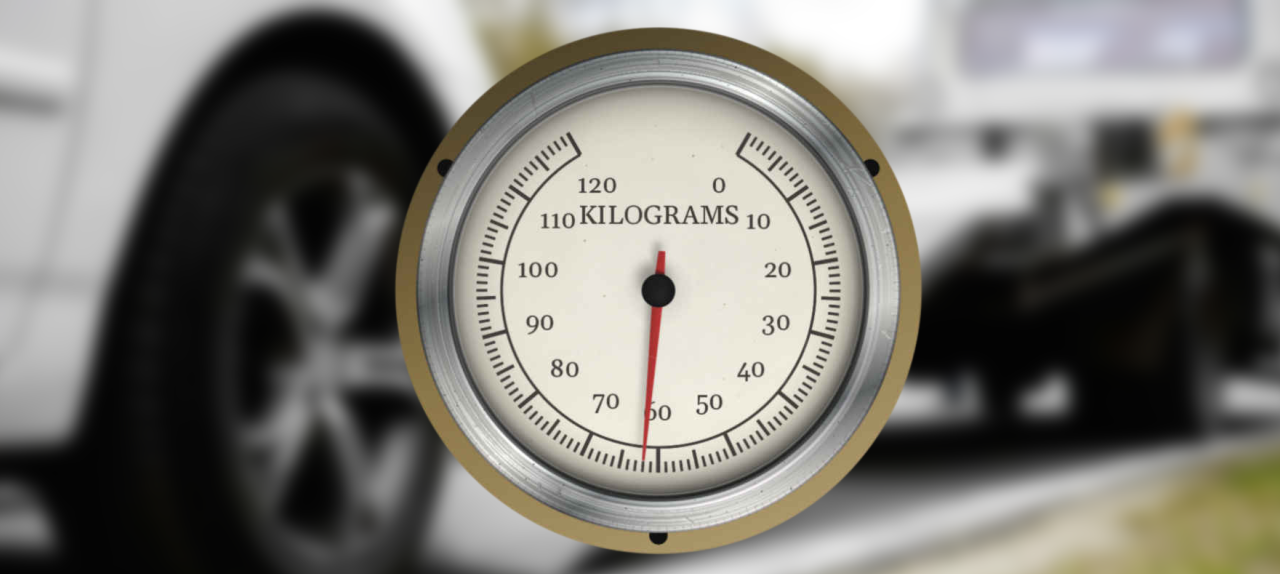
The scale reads 62; kg
